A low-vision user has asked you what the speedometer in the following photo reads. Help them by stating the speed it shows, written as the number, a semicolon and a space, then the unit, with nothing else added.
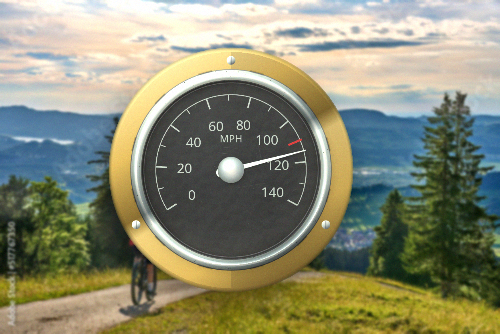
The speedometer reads 115; mph
